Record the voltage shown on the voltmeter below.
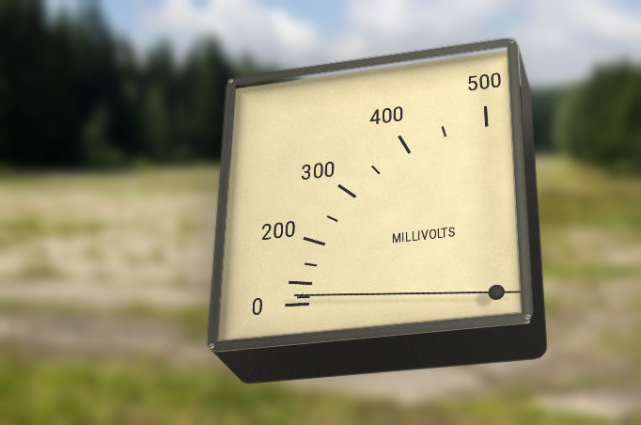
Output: 50 mV
